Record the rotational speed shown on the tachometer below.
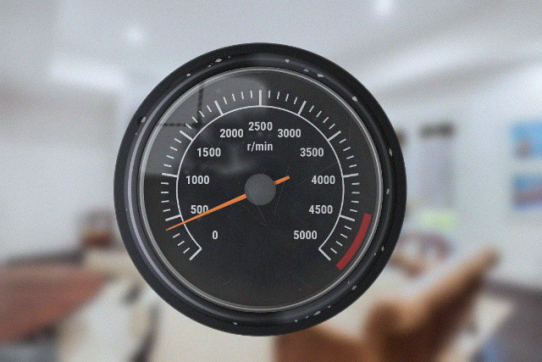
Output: 400 rpm
